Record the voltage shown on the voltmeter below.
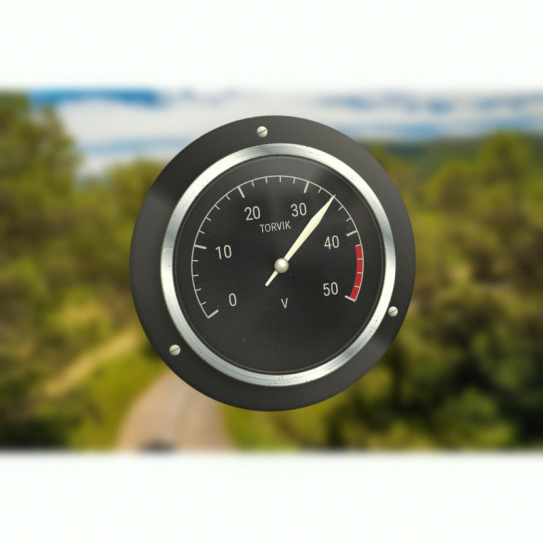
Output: 34 V
